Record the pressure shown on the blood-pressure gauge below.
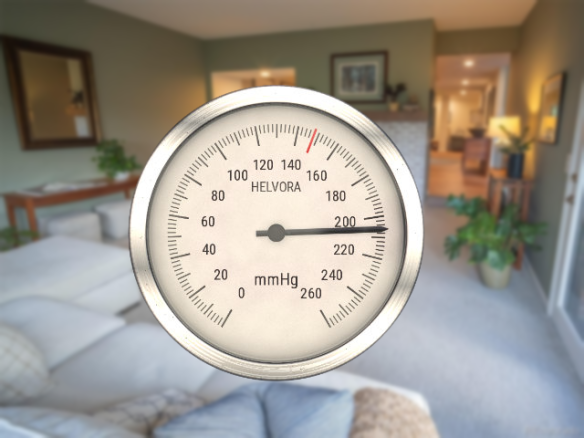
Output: 206 mmHg
